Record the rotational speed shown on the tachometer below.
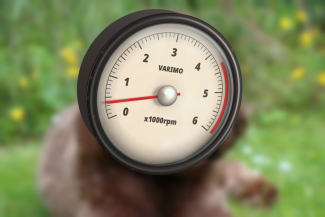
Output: 400 rpm
